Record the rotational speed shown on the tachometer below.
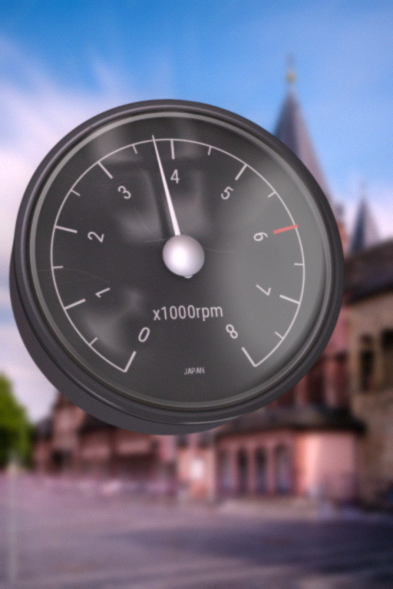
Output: 3750 rpm
